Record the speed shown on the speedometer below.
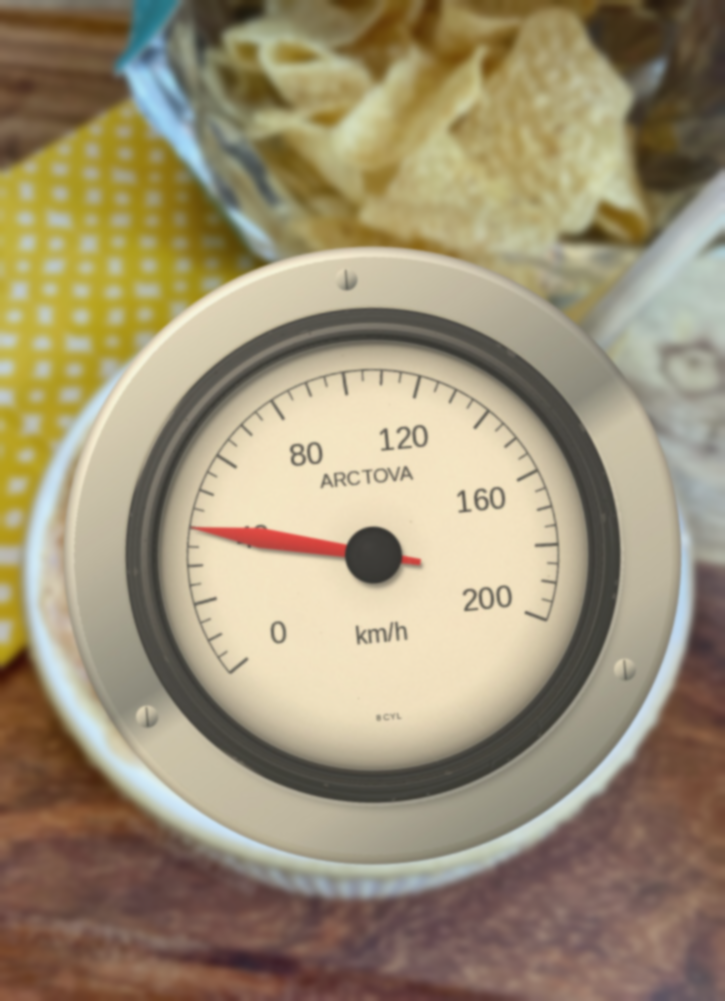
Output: 40 km/h
